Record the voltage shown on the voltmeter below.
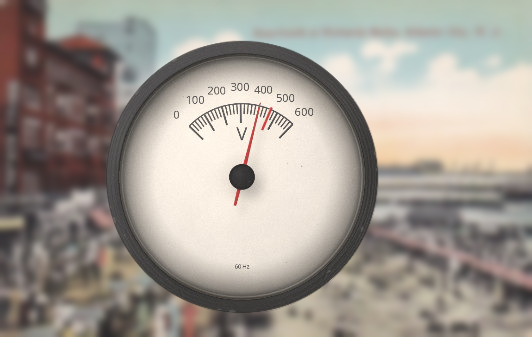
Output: 400 V
